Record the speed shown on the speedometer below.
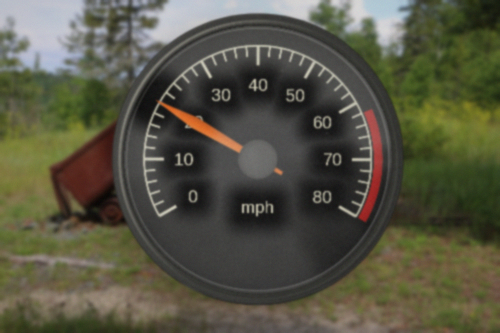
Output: 20 mph
